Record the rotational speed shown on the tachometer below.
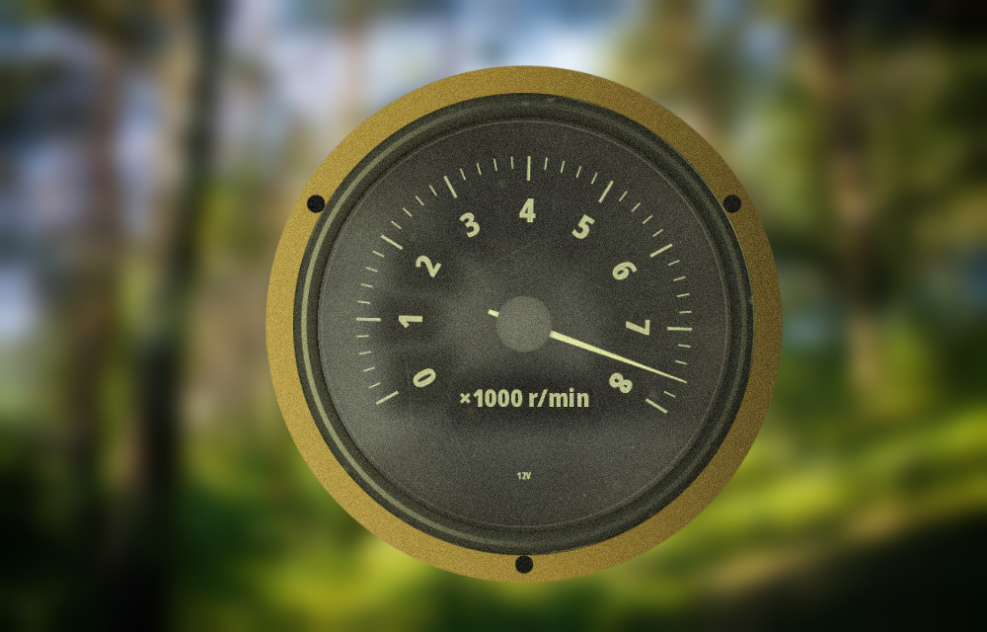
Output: 7600 rpm
